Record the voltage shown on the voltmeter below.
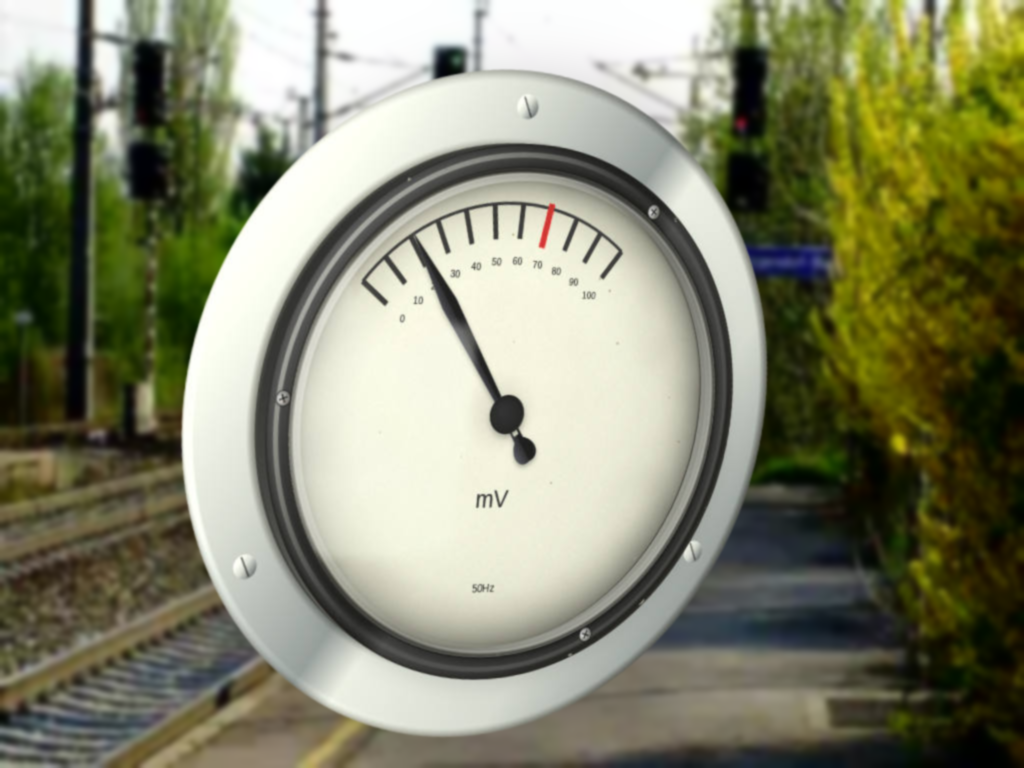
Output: 20 mV
